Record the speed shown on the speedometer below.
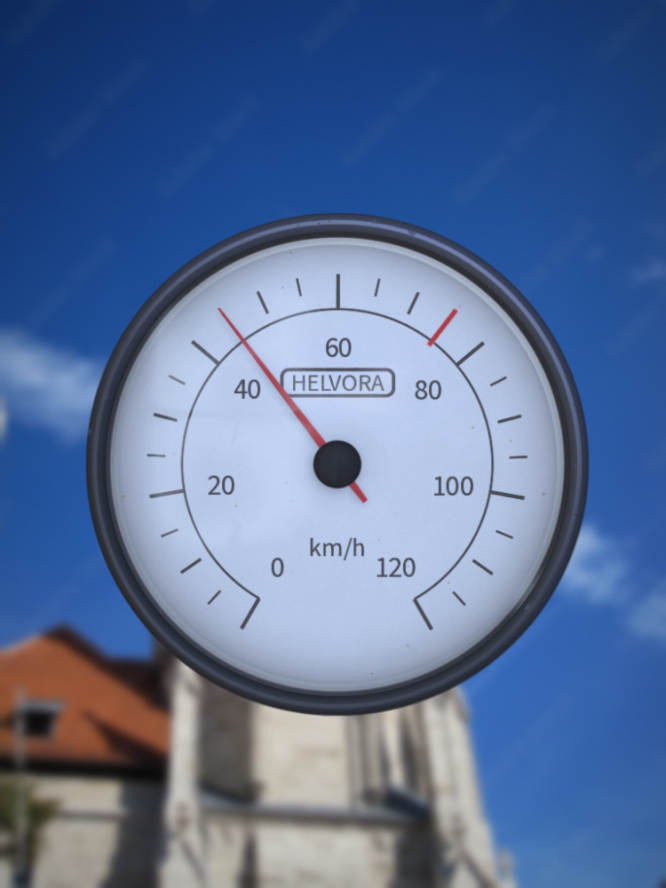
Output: 45 km/h
